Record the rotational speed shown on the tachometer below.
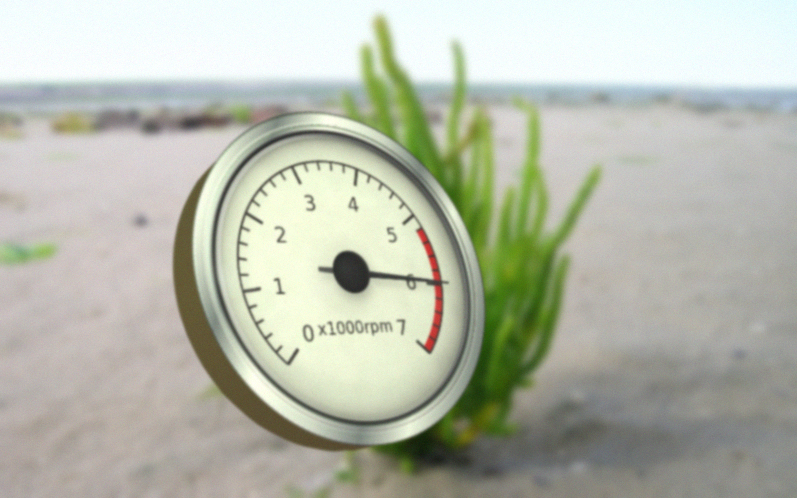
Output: 6000 rpm
